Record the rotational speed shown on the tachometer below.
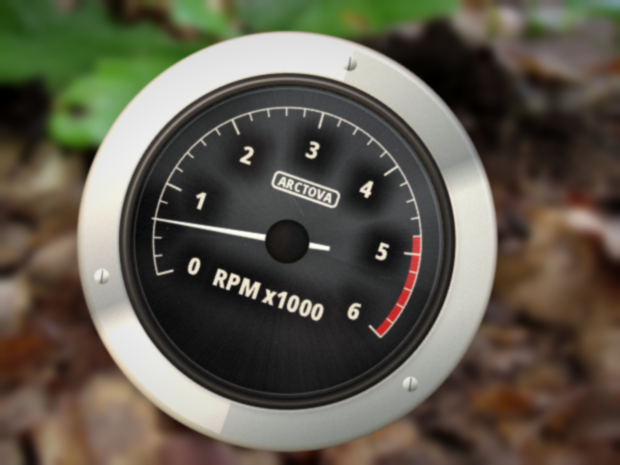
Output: 600 rpm
